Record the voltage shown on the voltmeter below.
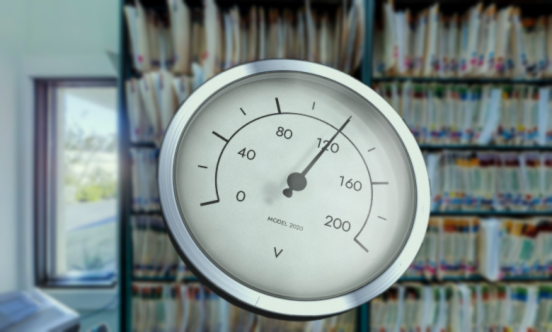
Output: 120 V
